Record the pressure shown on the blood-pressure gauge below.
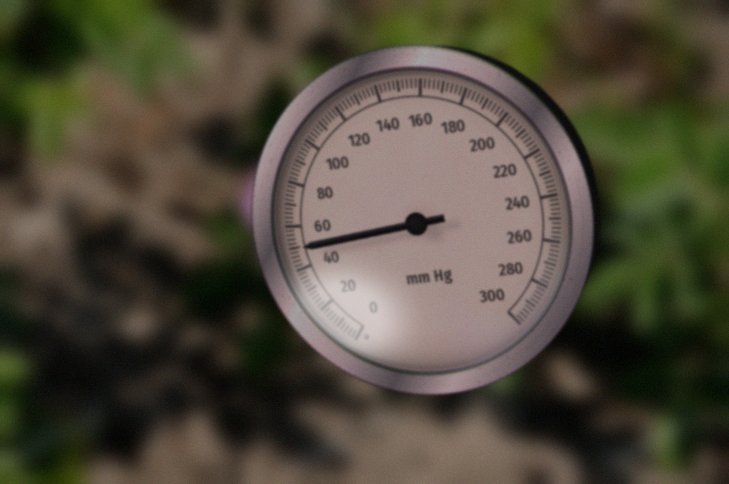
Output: 50 mmHg
